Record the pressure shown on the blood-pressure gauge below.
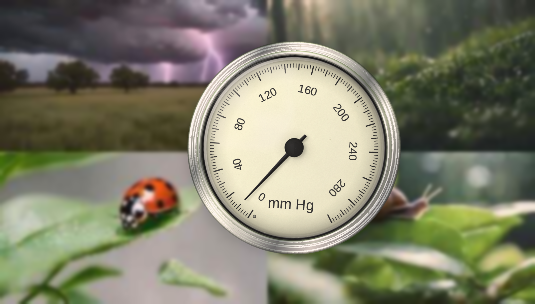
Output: 10 mmHg
